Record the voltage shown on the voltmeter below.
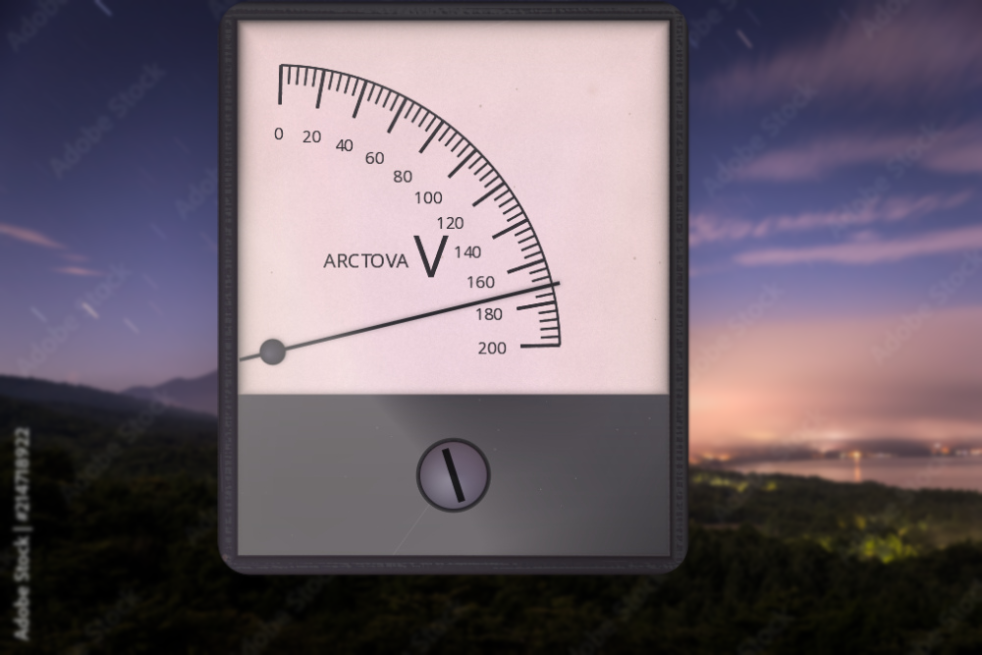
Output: 172 V
